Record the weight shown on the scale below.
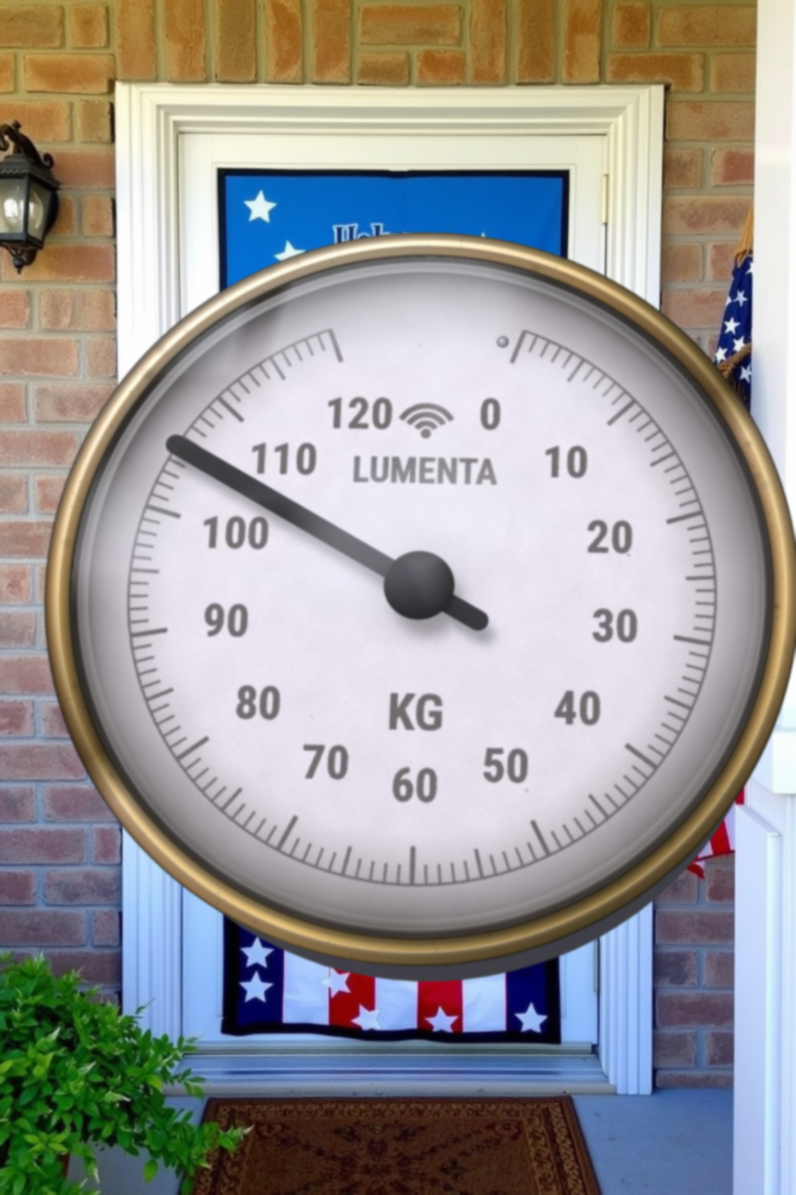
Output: 105 kg
